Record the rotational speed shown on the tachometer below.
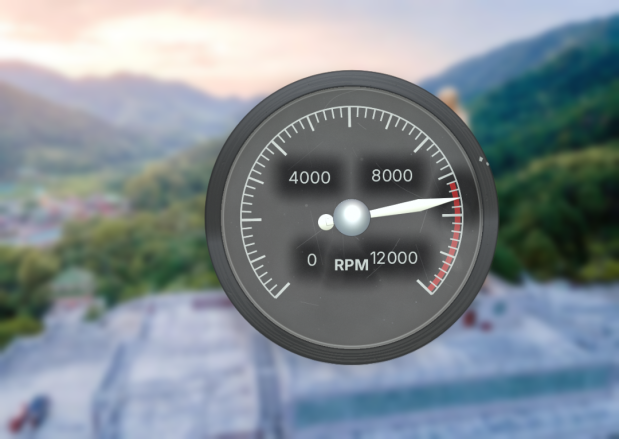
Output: 9600 rpm
